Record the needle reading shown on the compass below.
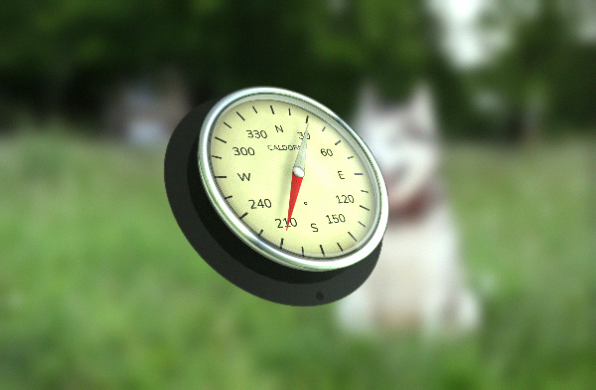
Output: 210 °
